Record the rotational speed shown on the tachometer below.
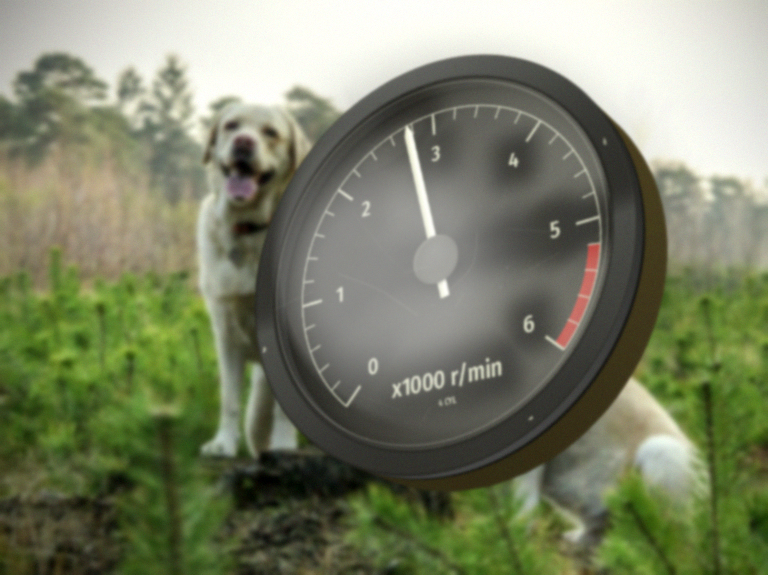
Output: 2800 rpm
